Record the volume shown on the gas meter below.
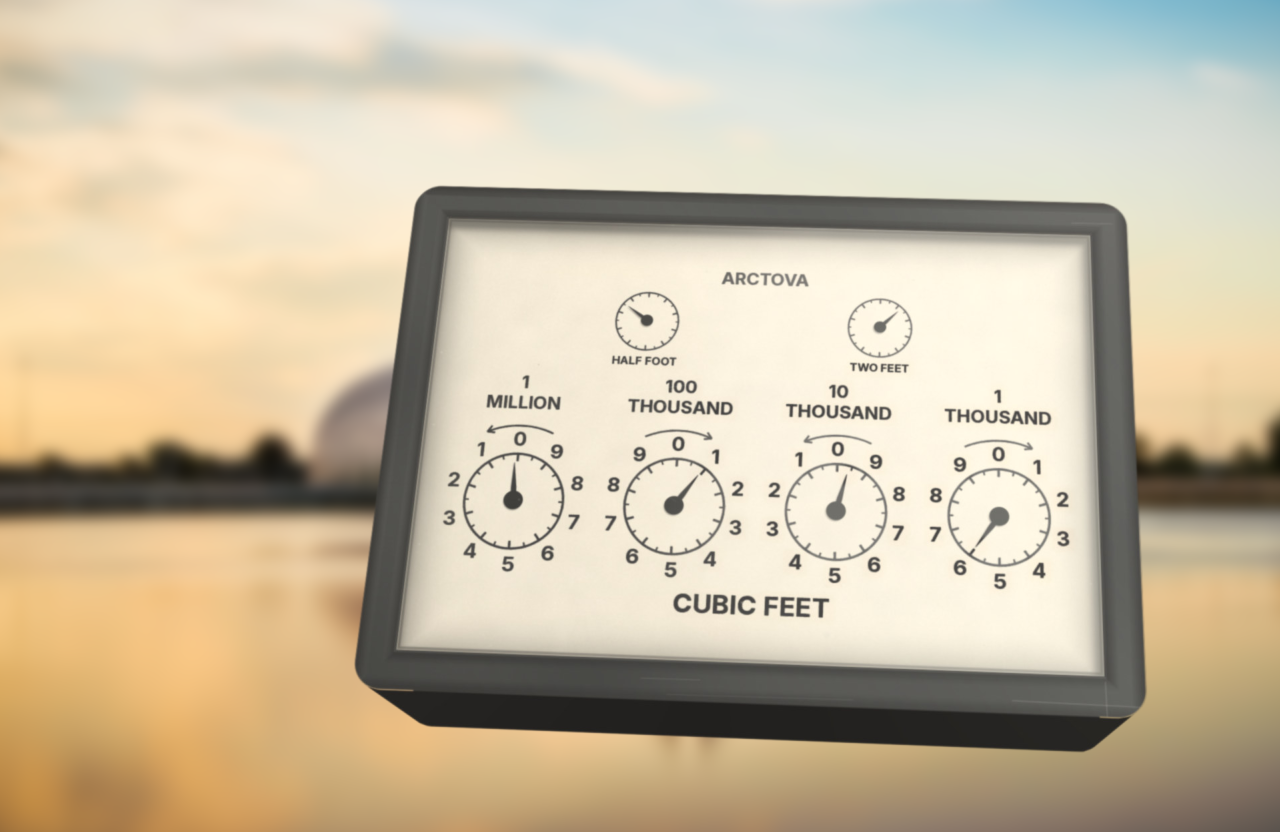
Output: 9600 ft³
